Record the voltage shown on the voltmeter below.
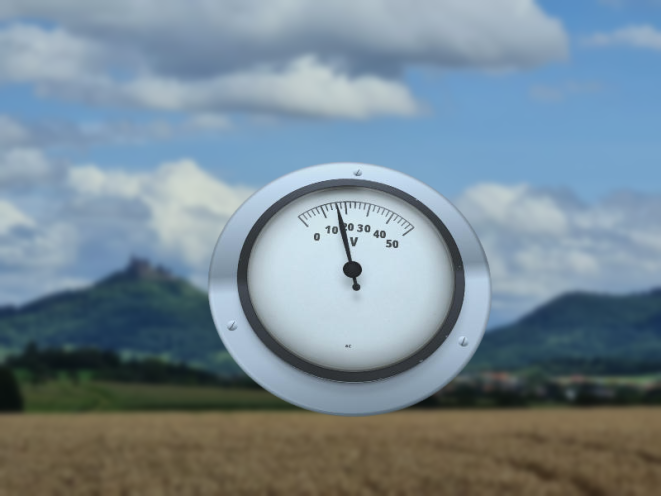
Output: 16 V
